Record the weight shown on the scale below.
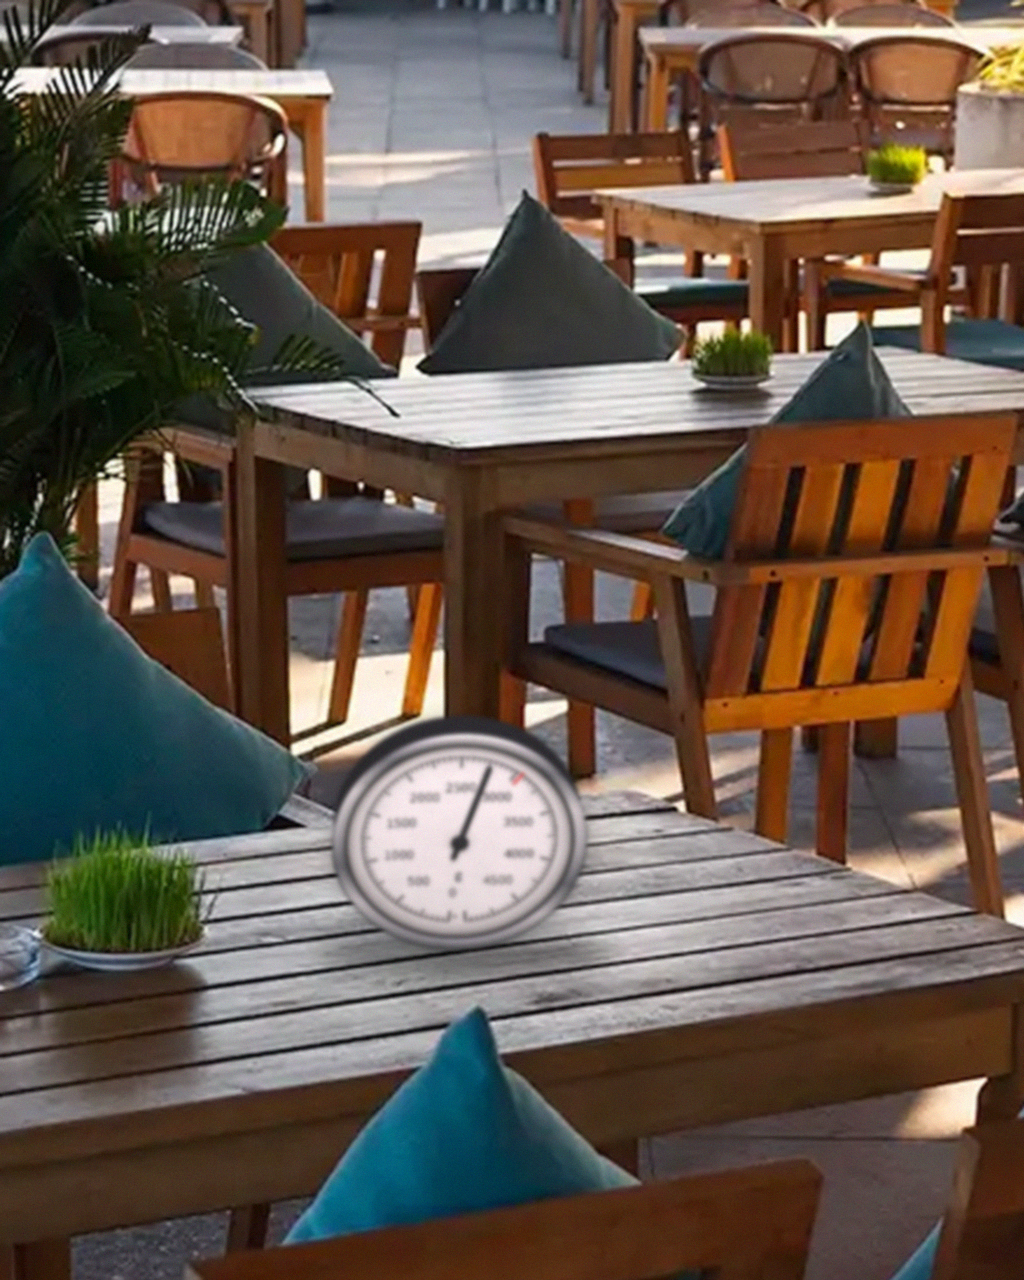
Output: 2750 g
